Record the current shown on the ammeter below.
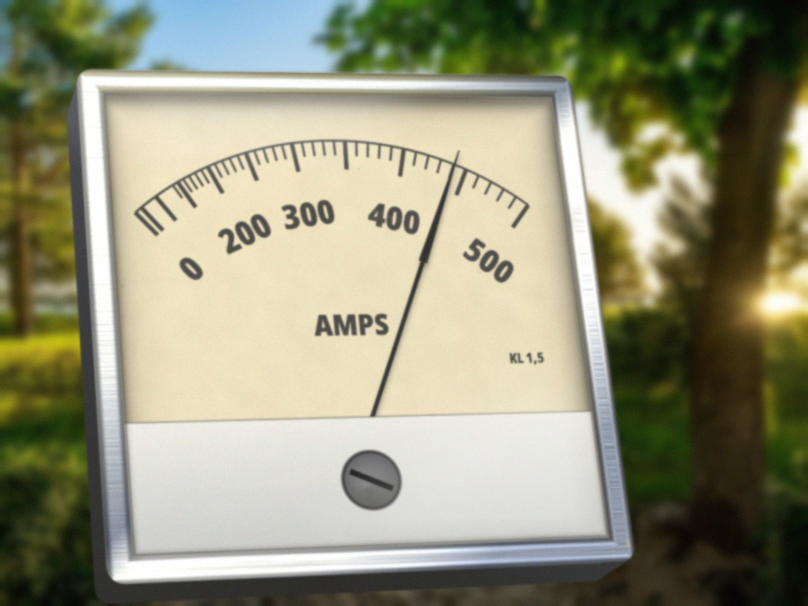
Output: 440 A
